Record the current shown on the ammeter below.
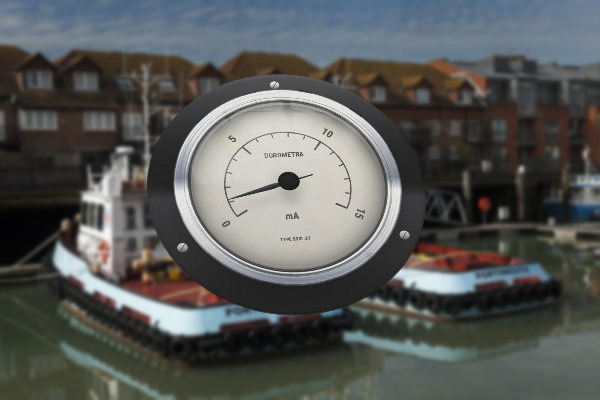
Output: 1 mA
